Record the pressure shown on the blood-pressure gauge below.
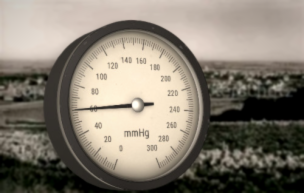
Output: 60 mmHg
